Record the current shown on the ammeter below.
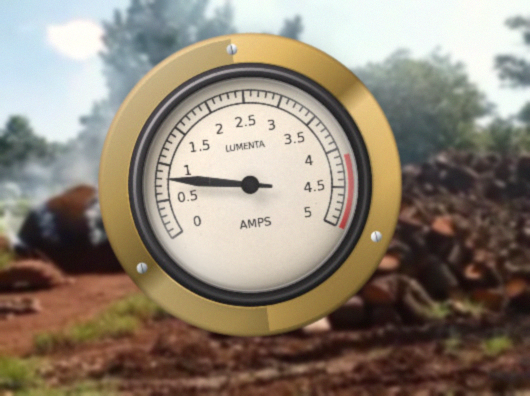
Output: 0.8 A
